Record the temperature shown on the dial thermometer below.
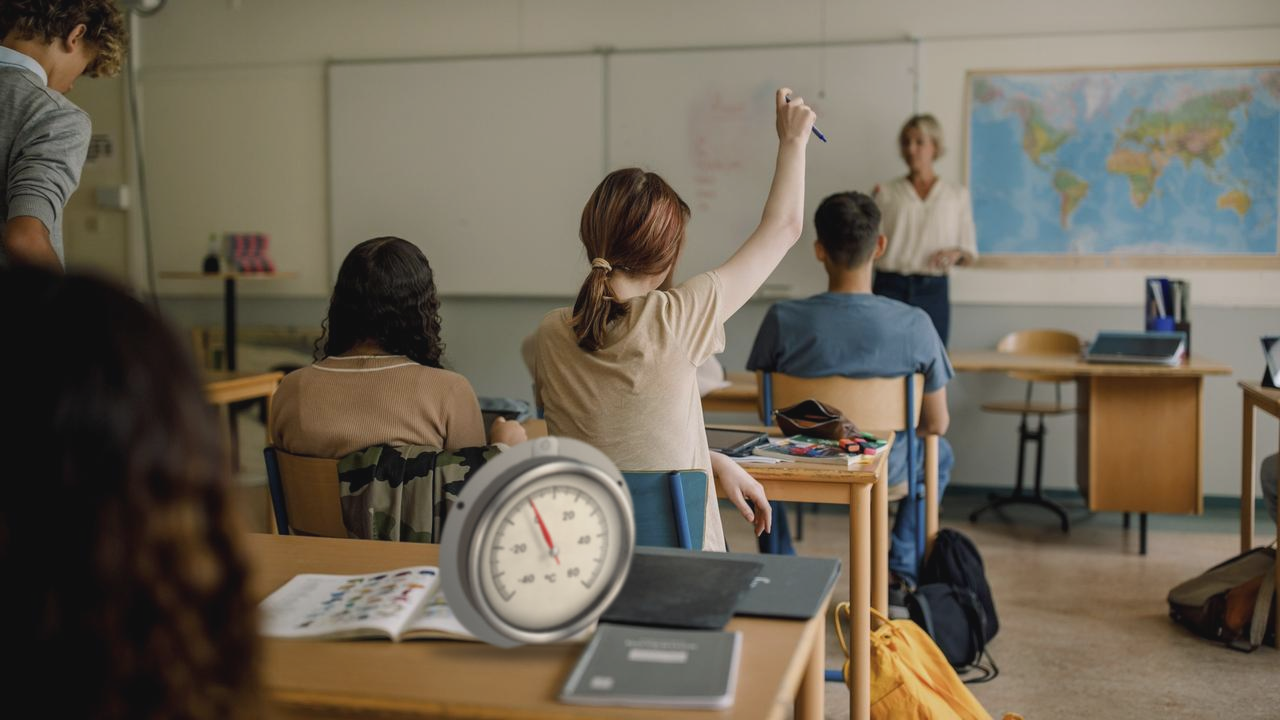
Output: 0 °C
